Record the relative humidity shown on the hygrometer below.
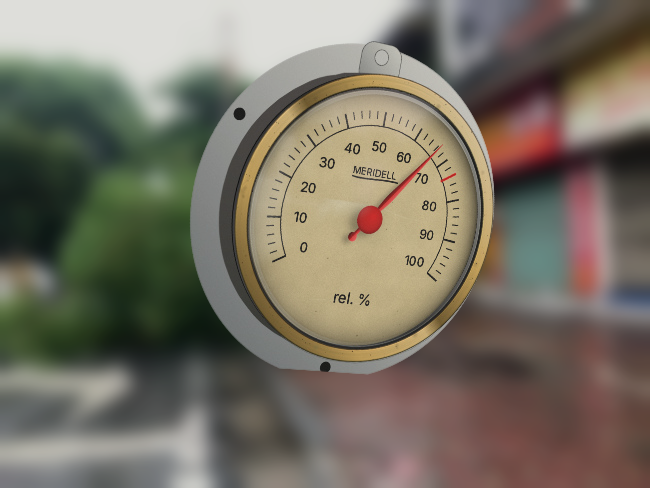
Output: 66 %
